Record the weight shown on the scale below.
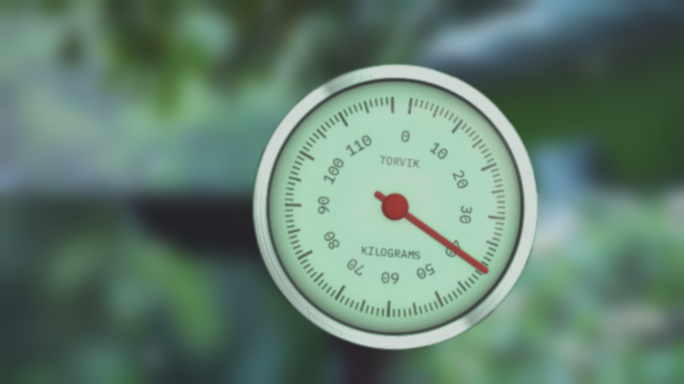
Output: 40 kg
